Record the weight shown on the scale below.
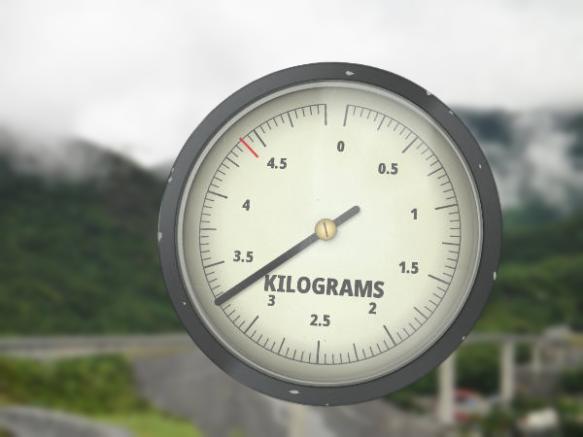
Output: 3.25 kg
